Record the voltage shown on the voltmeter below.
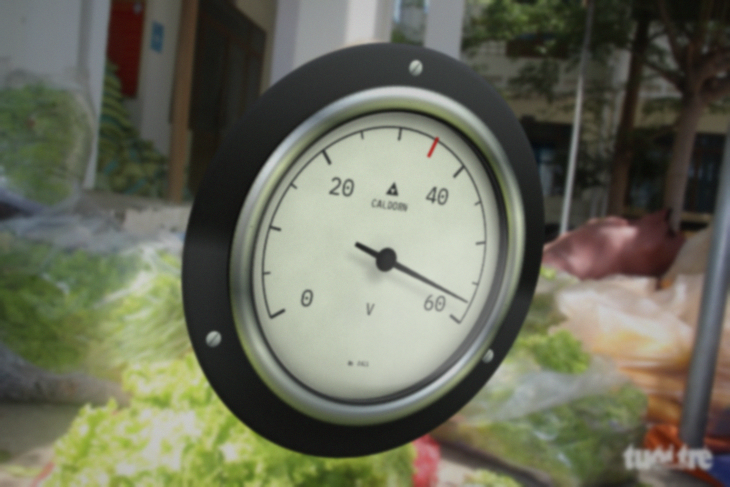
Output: 57.5 V
